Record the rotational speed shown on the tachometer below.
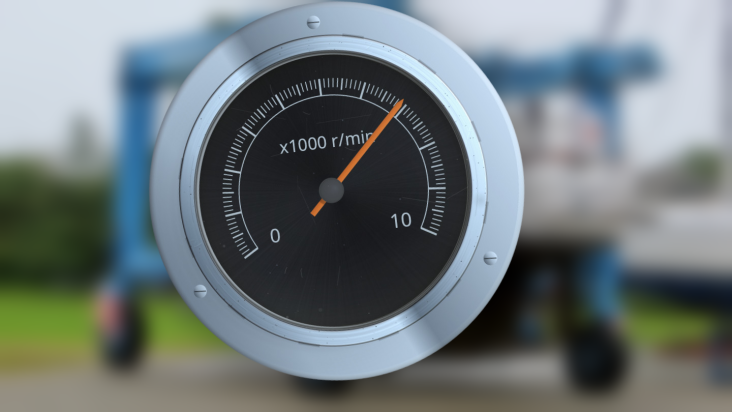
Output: 6900 rpm
